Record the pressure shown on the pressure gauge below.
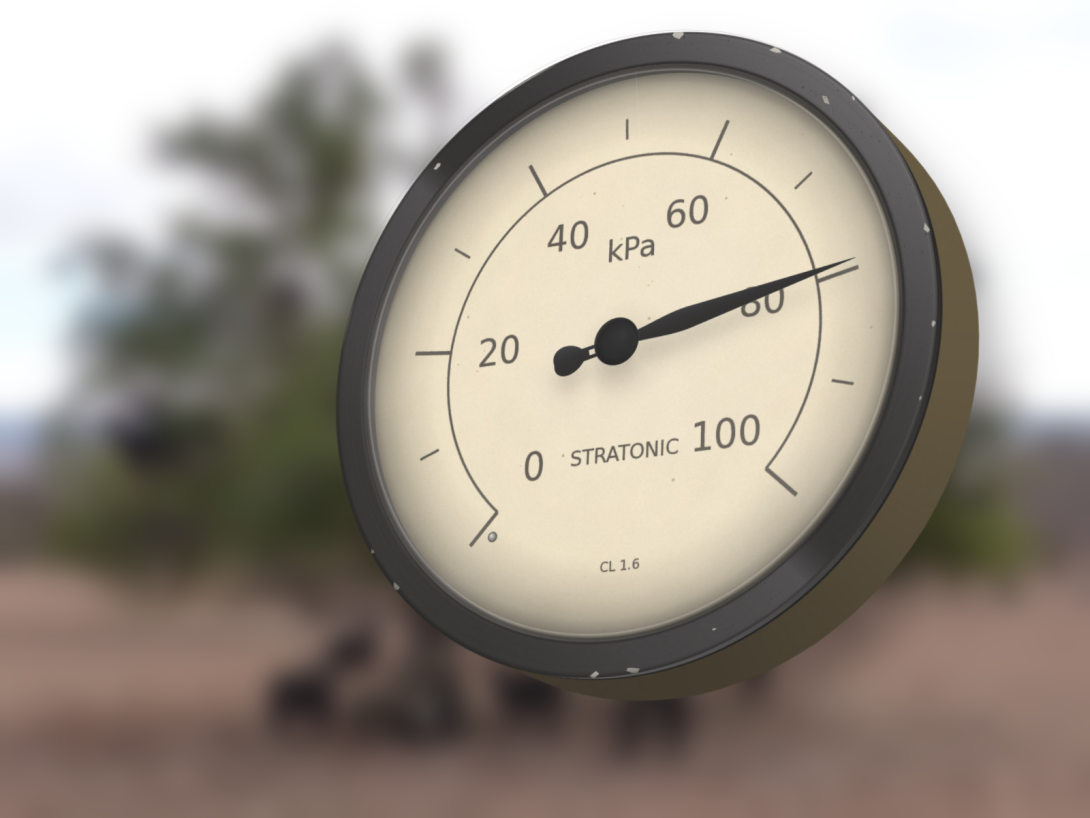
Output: 80 kPa
